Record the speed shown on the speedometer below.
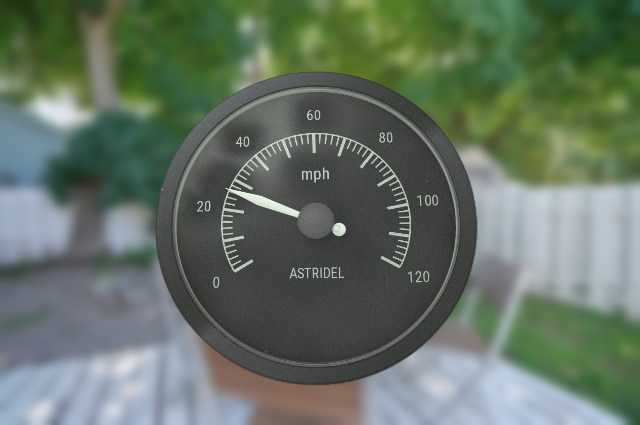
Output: 26 mph
